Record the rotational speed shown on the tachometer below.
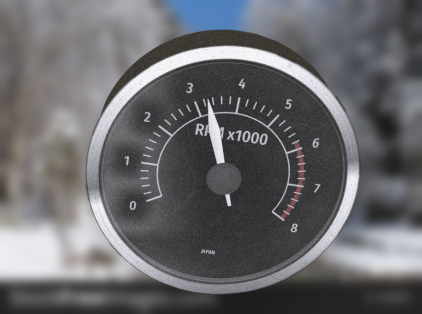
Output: 3300 rpm
